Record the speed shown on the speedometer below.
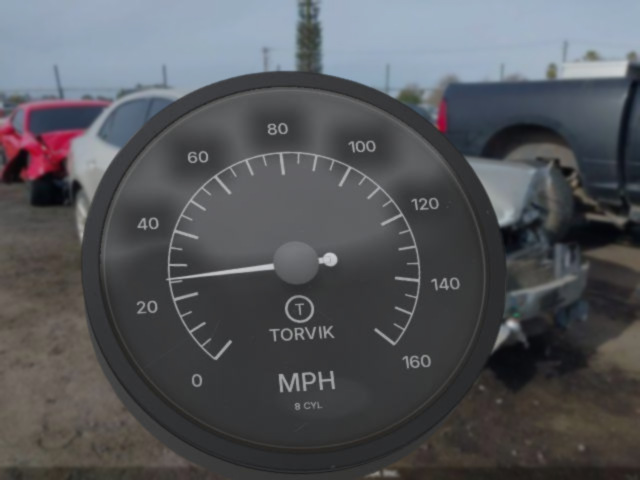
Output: 25 mph
